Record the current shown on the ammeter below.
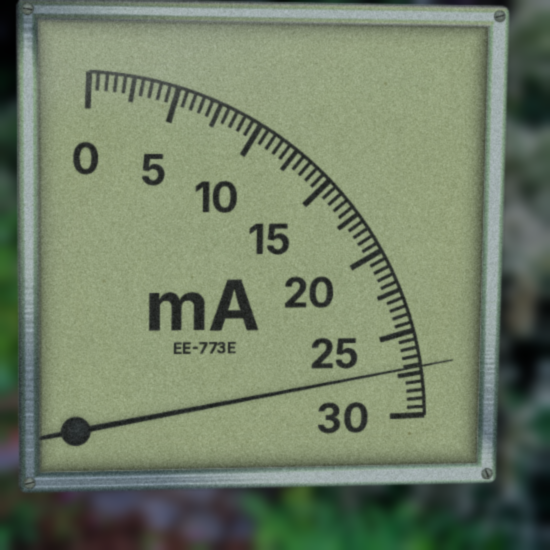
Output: 27 mA
